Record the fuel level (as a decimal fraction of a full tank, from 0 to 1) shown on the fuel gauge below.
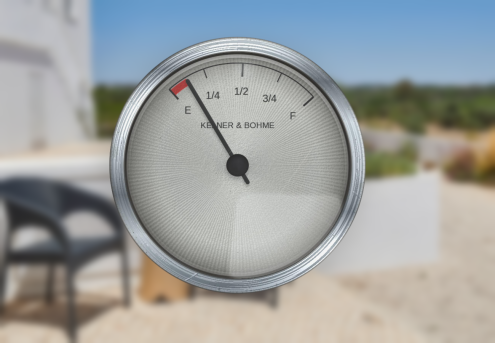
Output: 0.125
